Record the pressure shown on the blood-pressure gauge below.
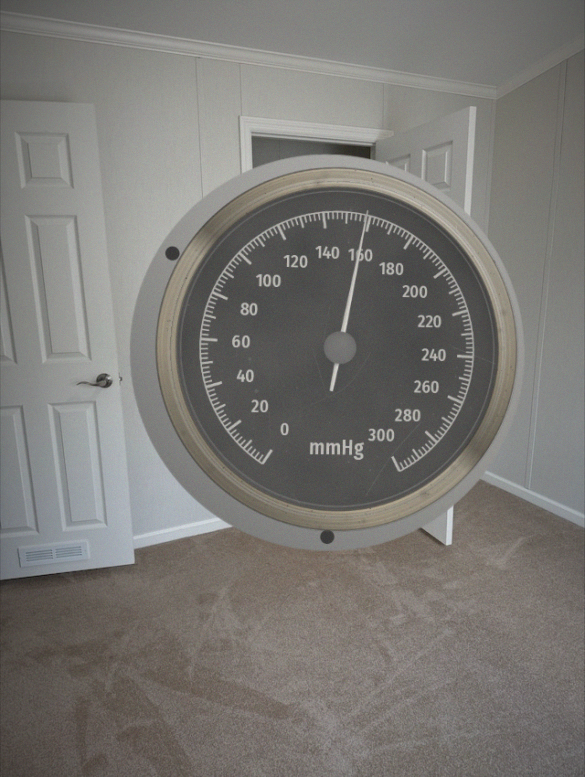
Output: 158 mmHg
